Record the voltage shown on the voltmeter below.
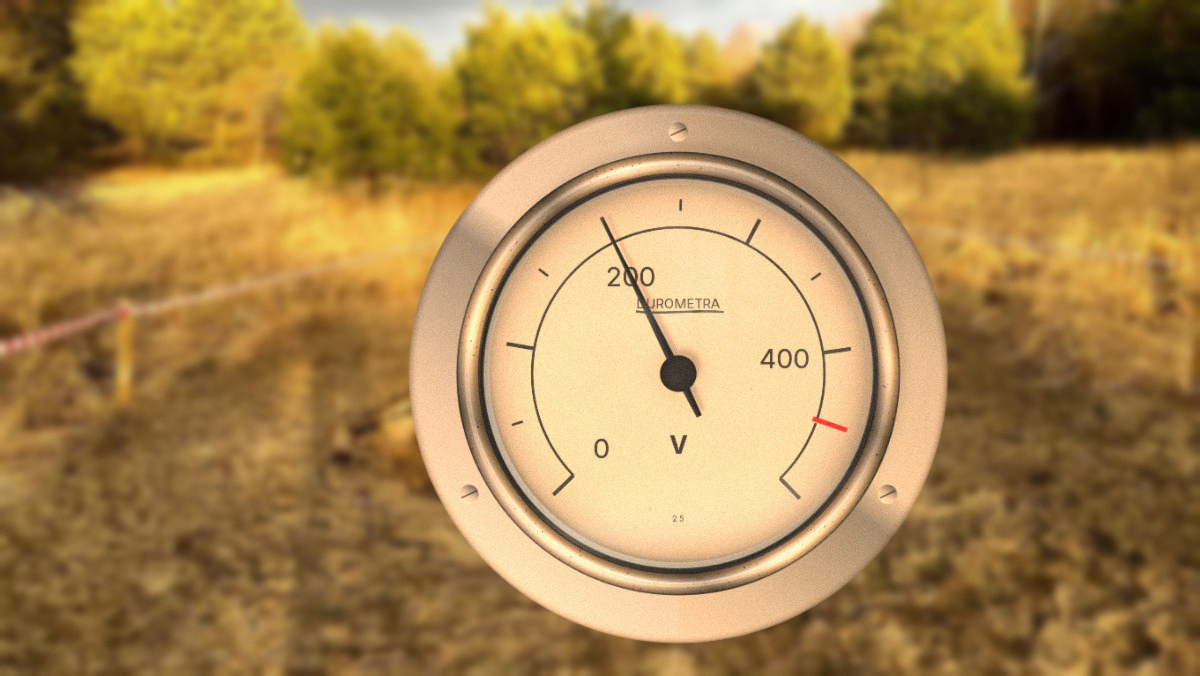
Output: 200 V
